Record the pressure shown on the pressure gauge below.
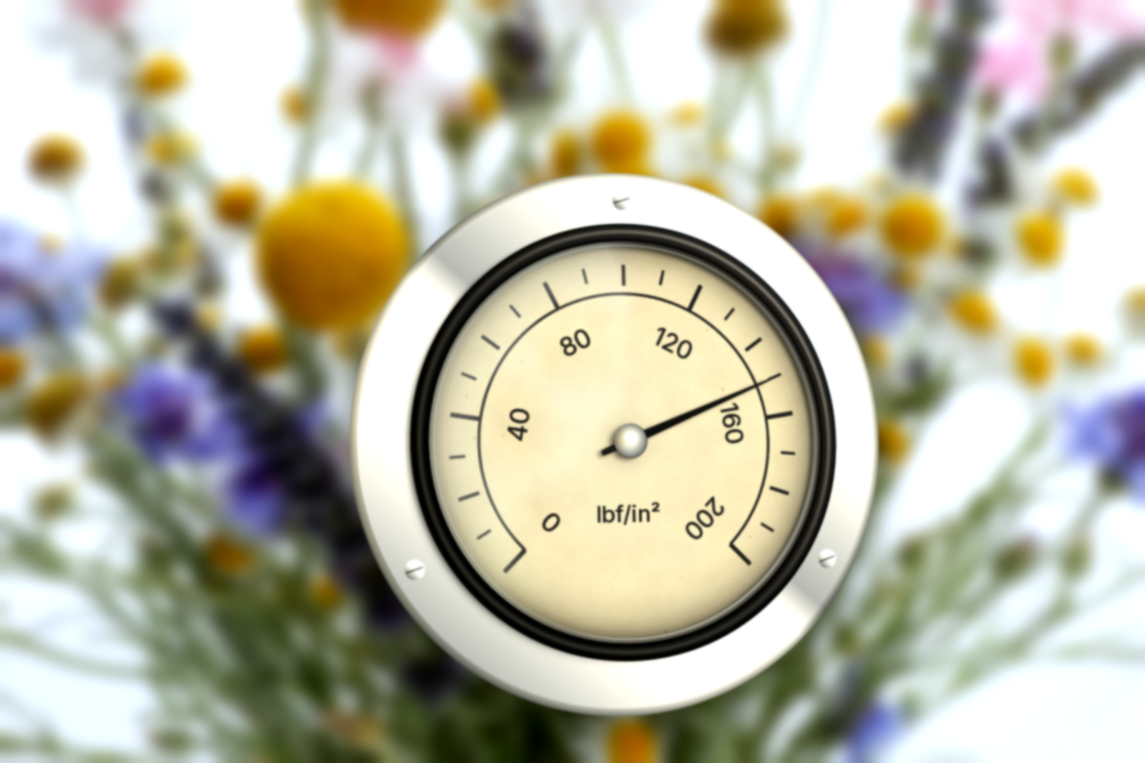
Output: 150 psi
